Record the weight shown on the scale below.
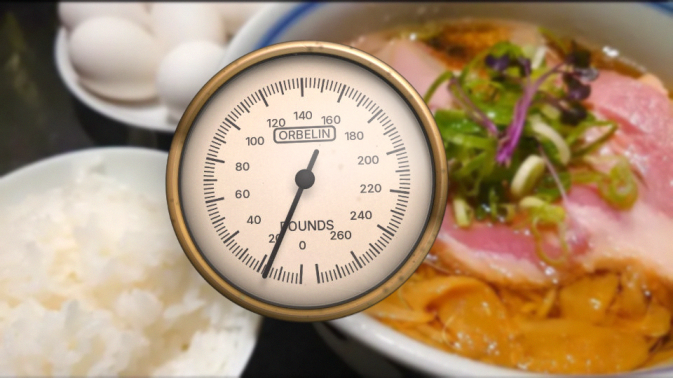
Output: 16 lb
